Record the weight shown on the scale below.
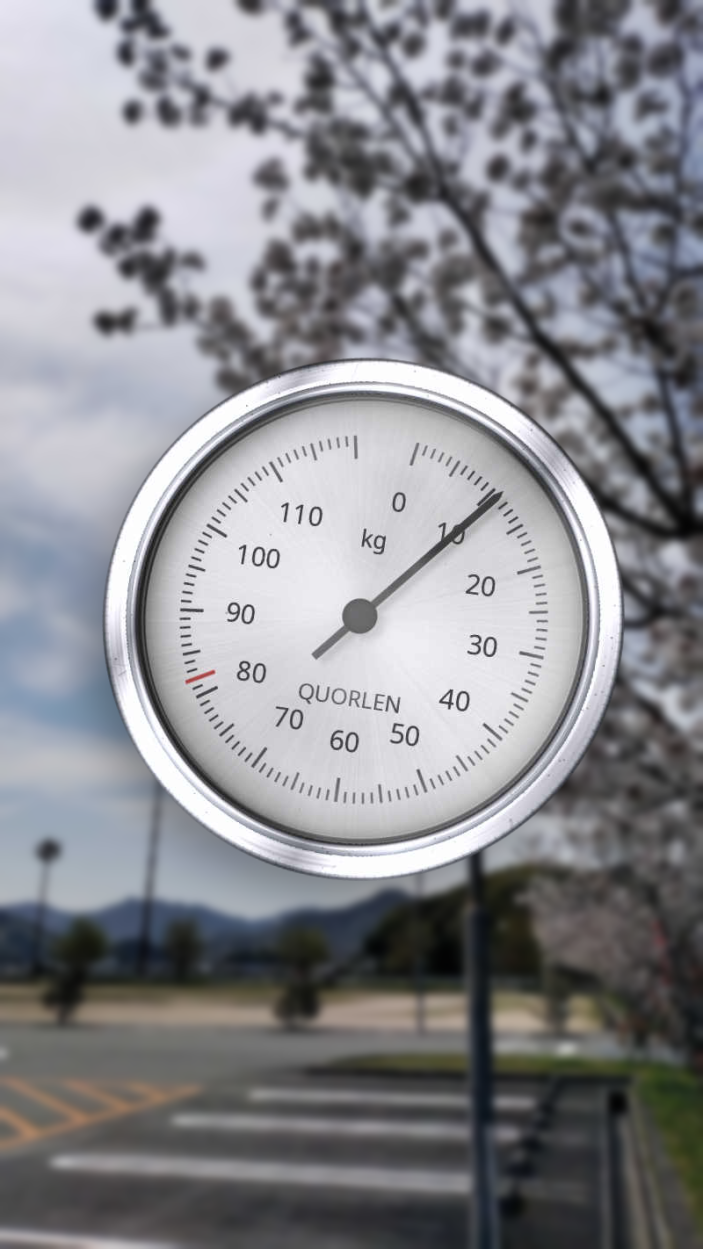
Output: 11 kg
